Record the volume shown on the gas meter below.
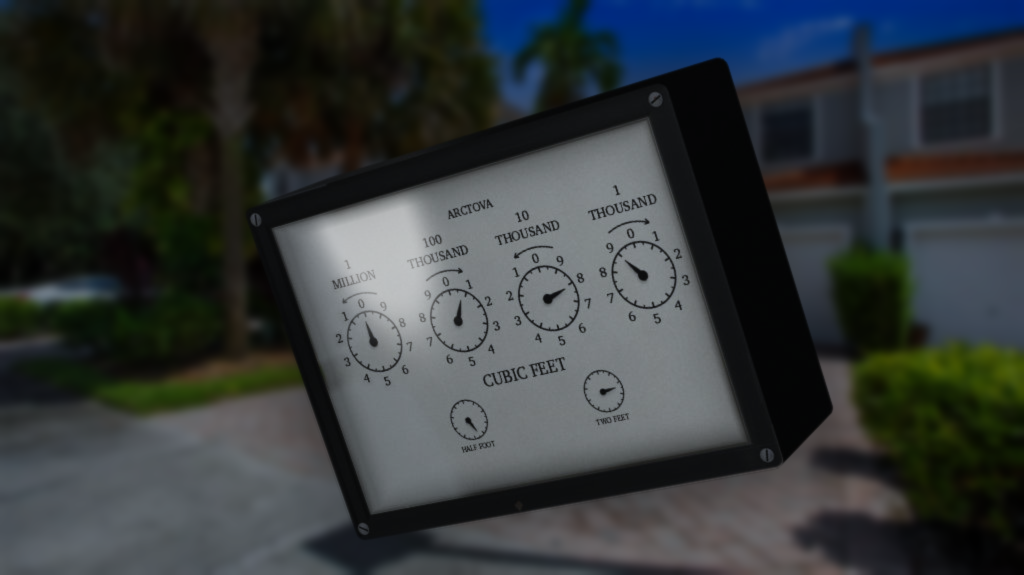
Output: 7900 ft³
